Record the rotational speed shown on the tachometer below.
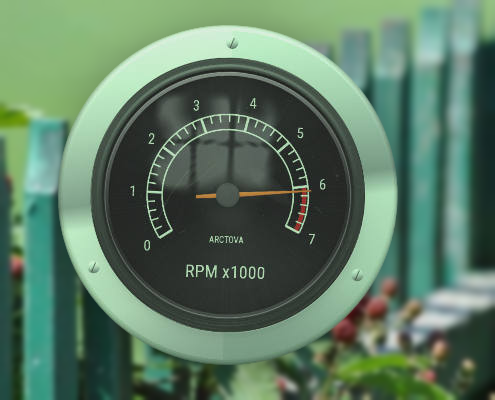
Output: 6100 rpm
